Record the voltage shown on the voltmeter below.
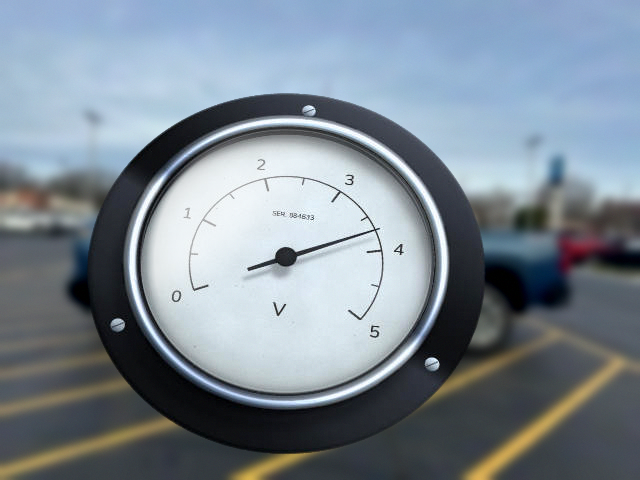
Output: 3.75 V
